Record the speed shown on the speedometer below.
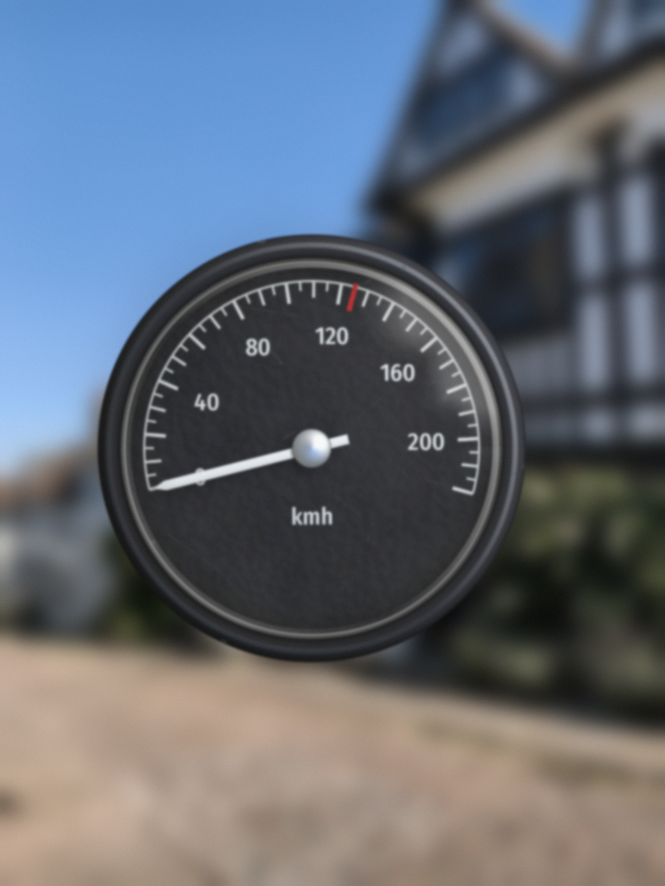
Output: 0 km/h
